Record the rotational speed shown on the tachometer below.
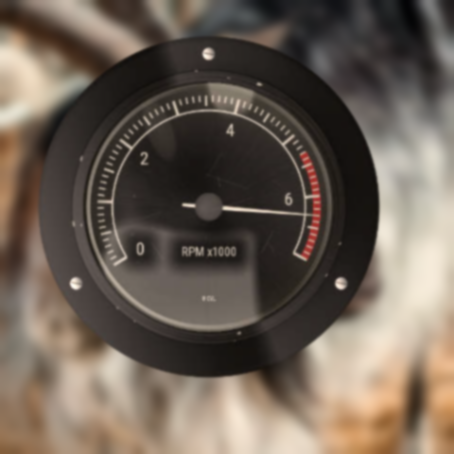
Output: 6300 rpm
